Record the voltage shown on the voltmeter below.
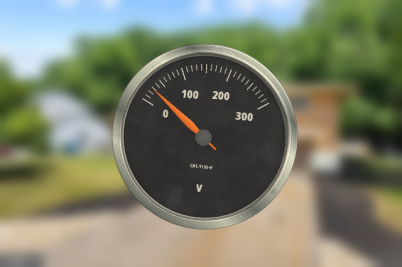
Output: 30 V
